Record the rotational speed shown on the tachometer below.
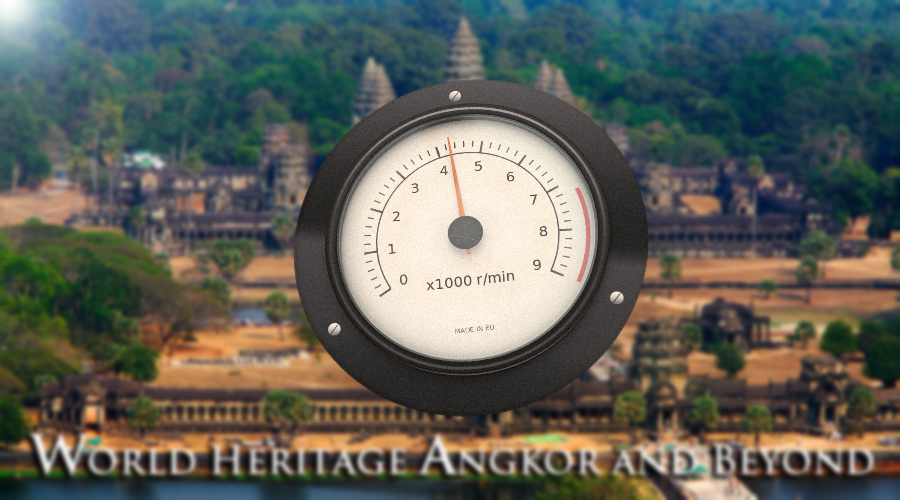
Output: 4300 rpm
